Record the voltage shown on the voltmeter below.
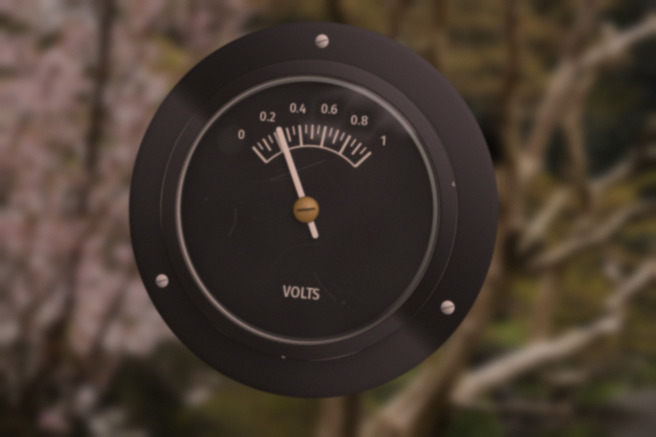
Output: 0.25 V
